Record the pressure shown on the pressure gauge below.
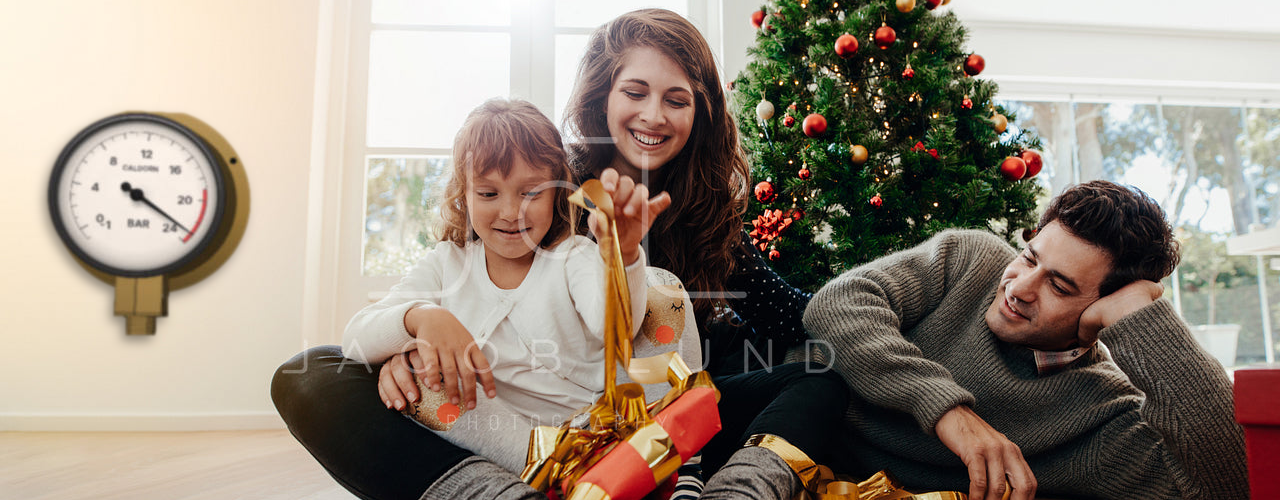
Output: 23 bar
